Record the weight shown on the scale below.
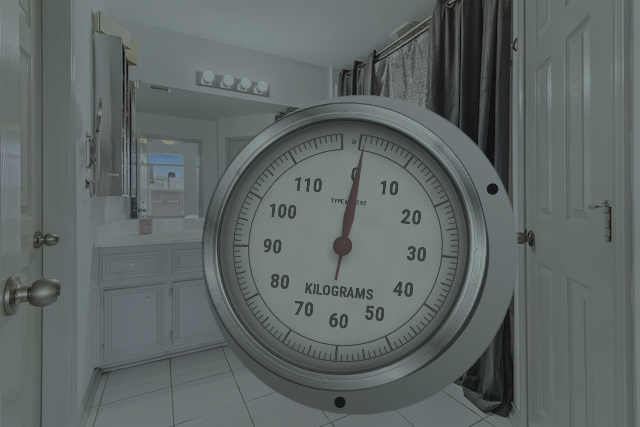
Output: 1 kg
